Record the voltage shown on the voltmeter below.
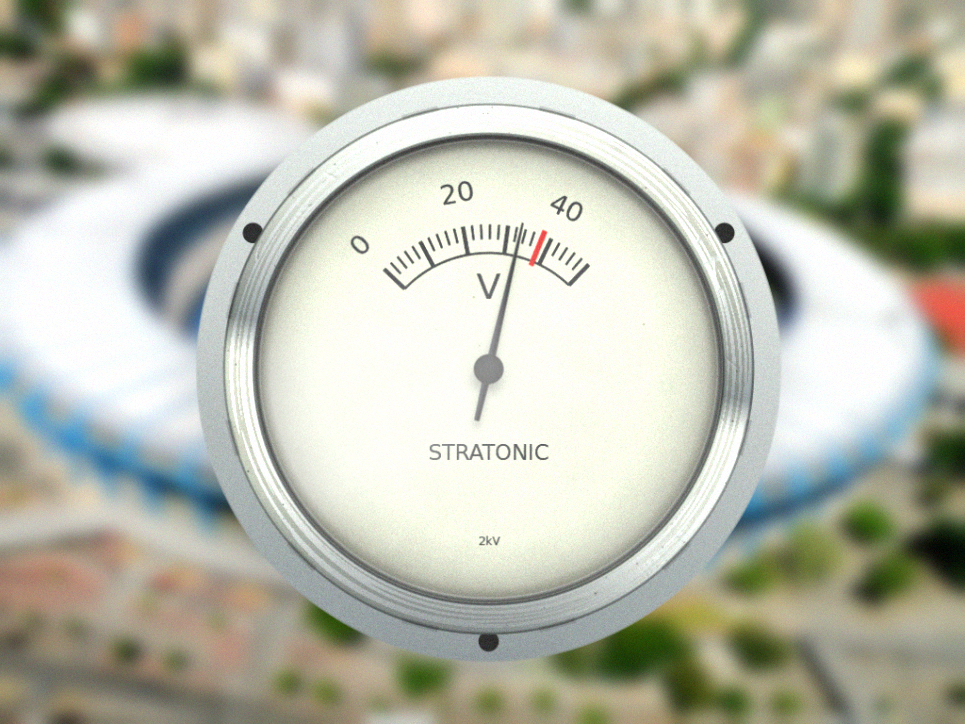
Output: 33 V
